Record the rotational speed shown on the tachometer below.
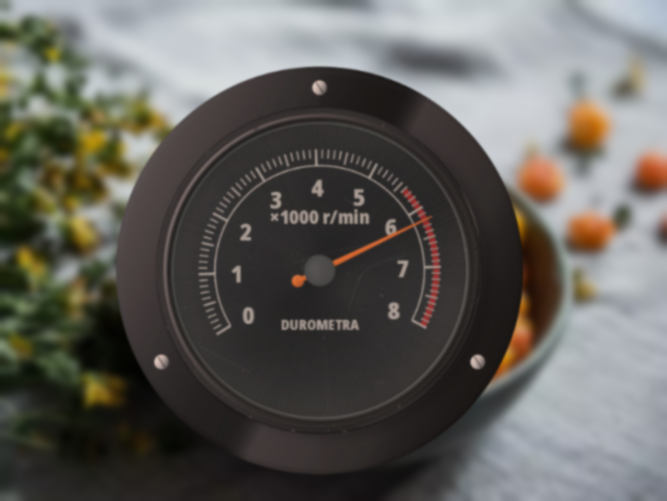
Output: 6200 rpm
